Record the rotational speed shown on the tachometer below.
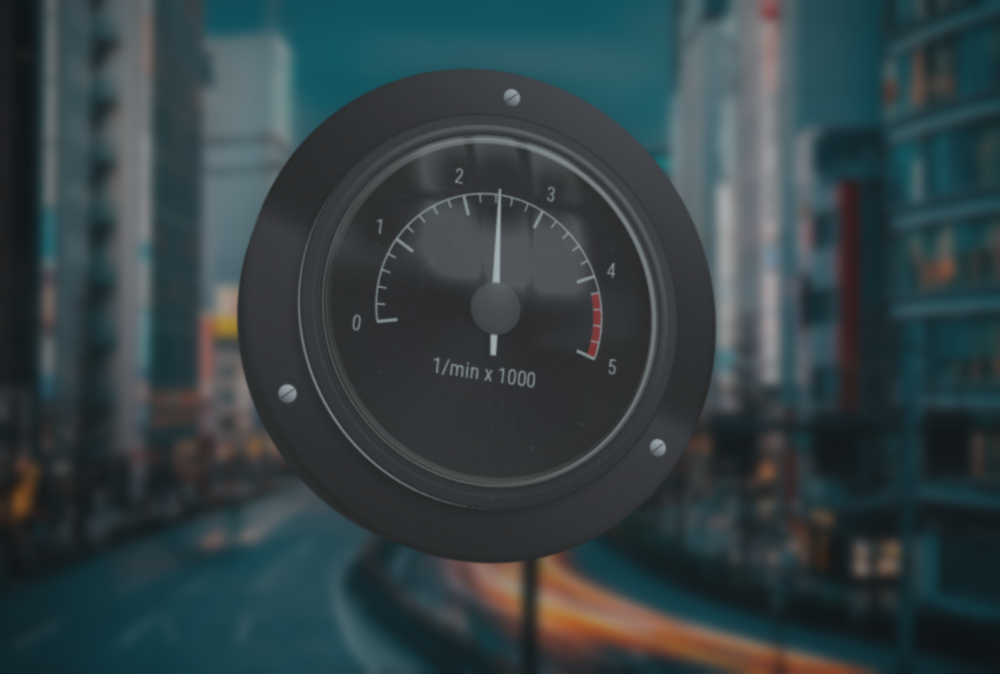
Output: 2400 rpm
